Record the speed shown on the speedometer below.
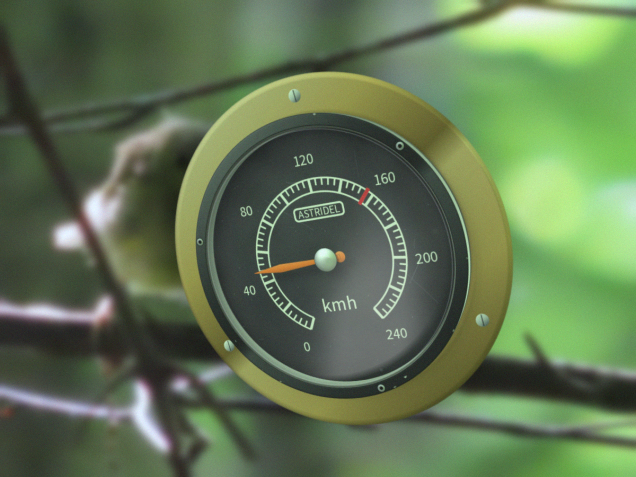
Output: 48 km/h
